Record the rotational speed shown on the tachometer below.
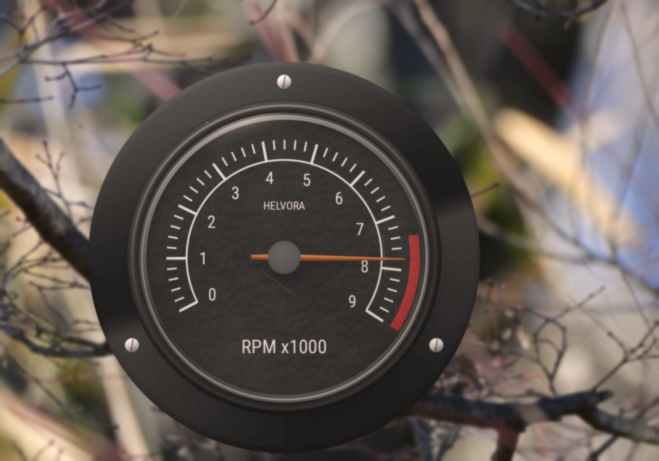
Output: 7800 rpm
